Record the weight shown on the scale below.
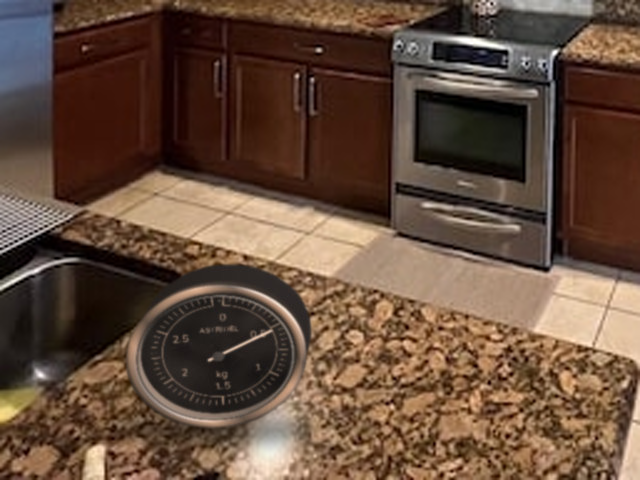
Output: 0.5 kg
